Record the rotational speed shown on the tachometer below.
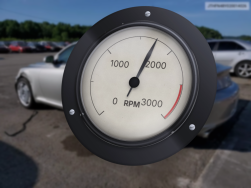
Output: 1750 rpm
